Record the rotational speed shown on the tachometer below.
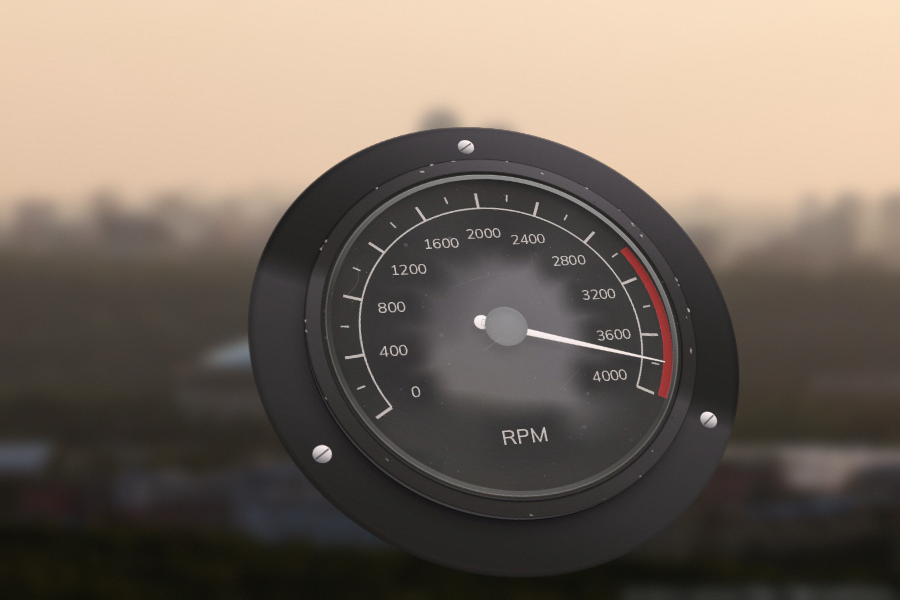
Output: 3800 rpm
